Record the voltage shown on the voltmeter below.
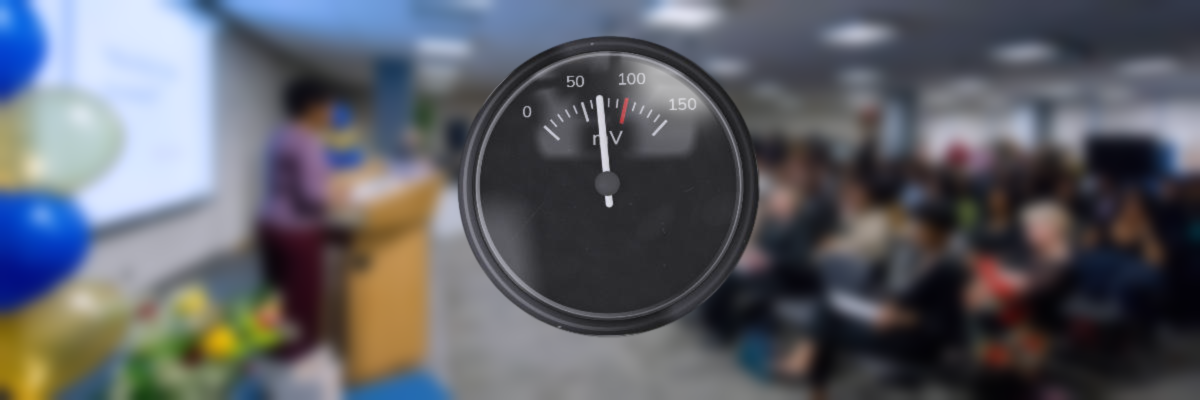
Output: 70 mV
